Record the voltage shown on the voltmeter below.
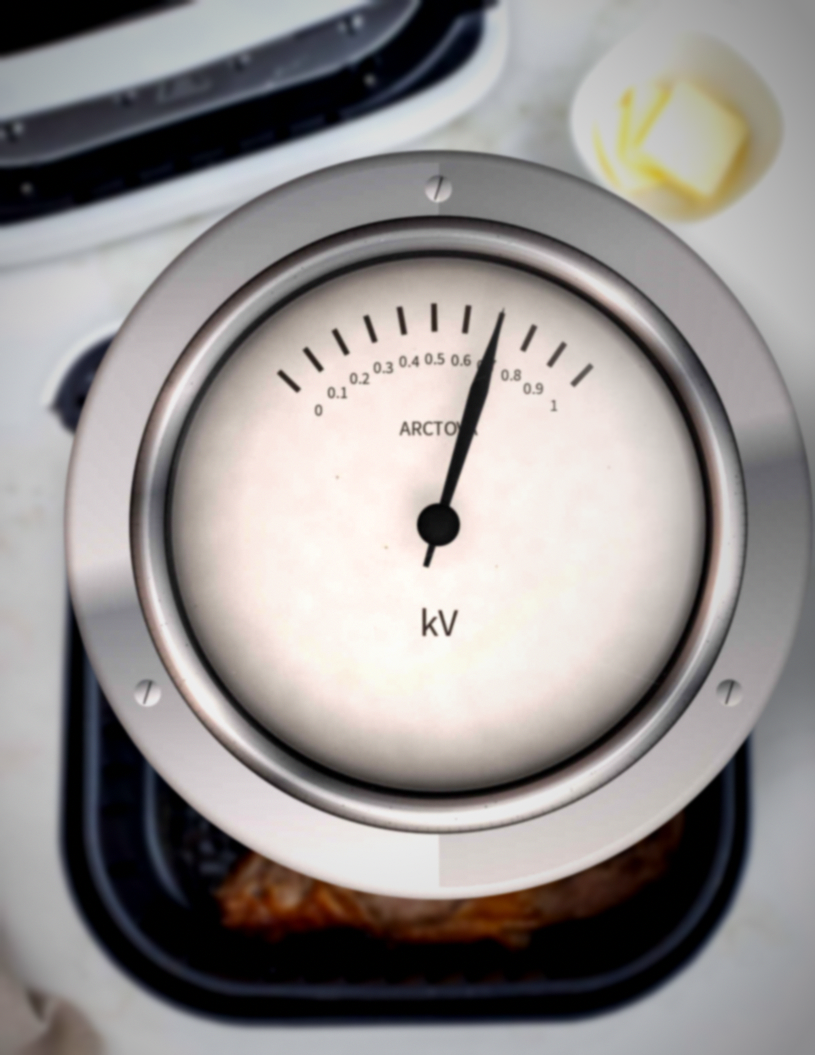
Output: 0.7 kV
